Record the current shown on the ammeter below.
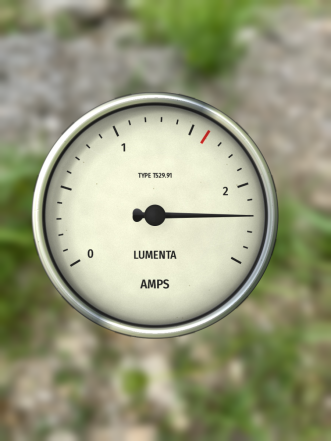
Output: 2.2 A
